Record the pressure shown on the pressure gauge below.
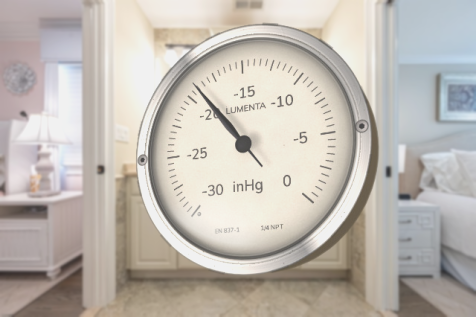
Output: -19 inHg
